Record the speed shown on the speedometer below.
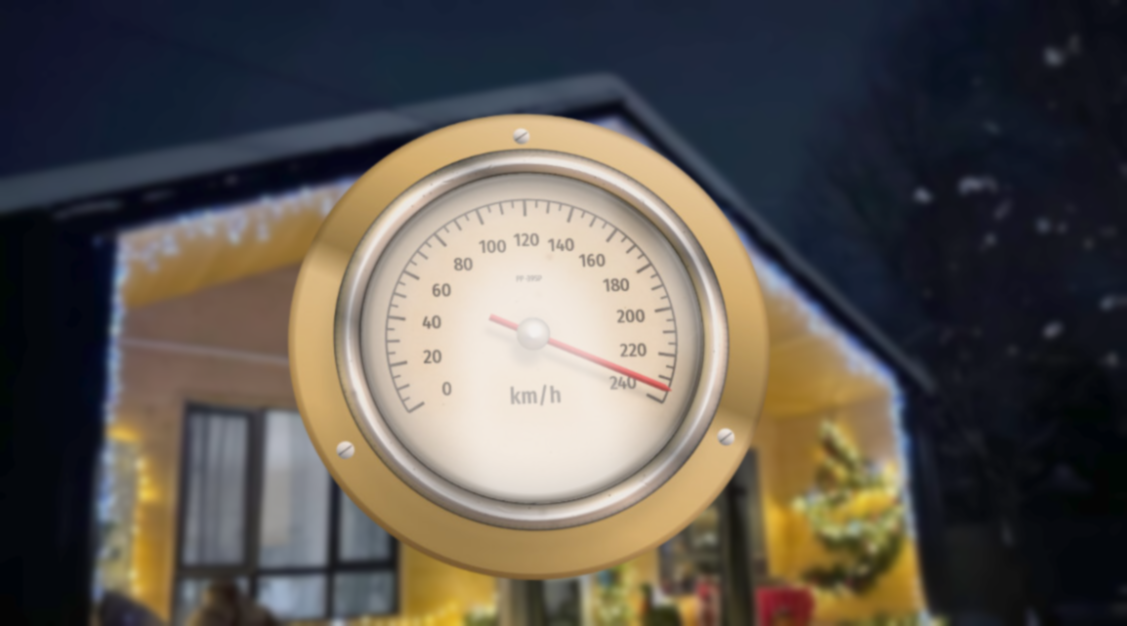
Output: 235 km/h
